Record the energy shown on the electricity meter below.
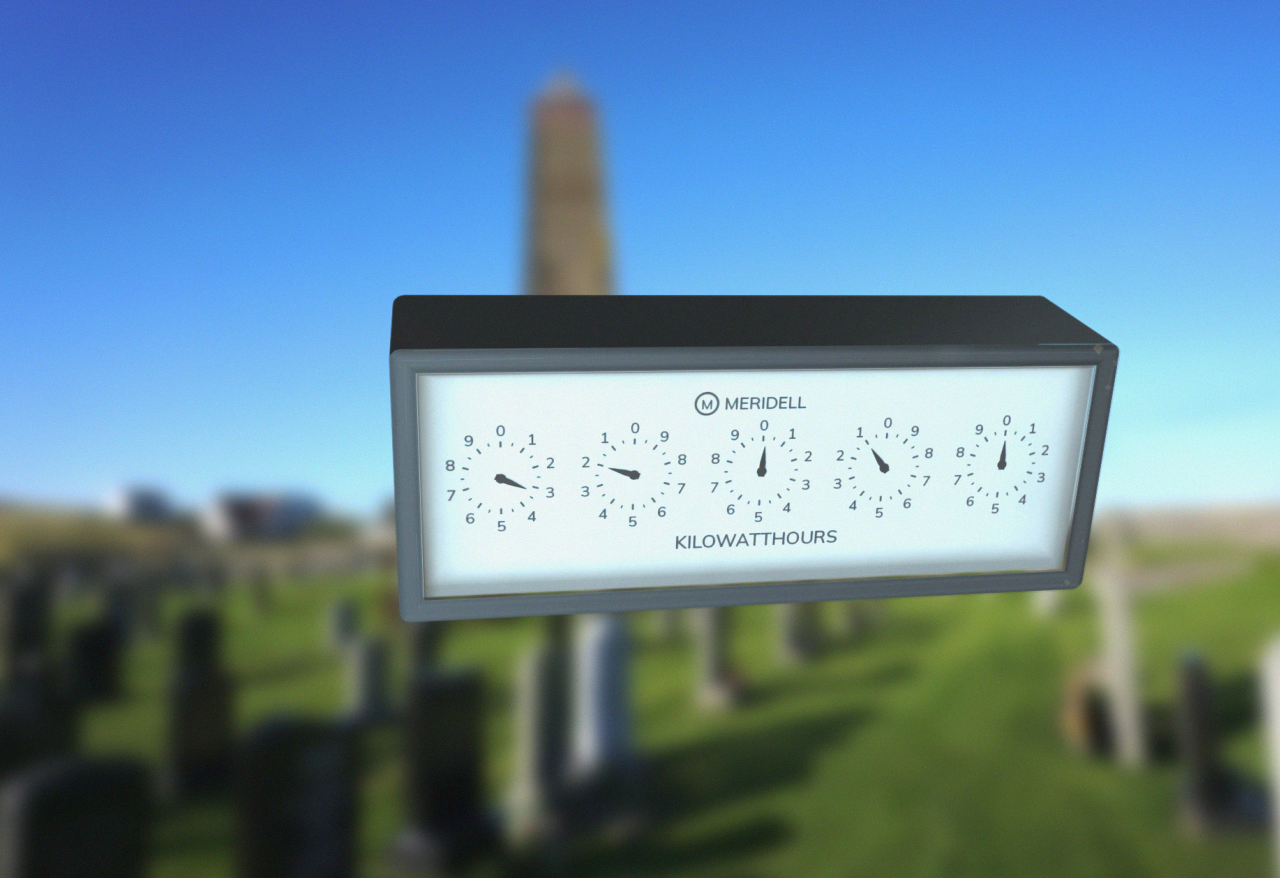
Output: 32010 kWh
